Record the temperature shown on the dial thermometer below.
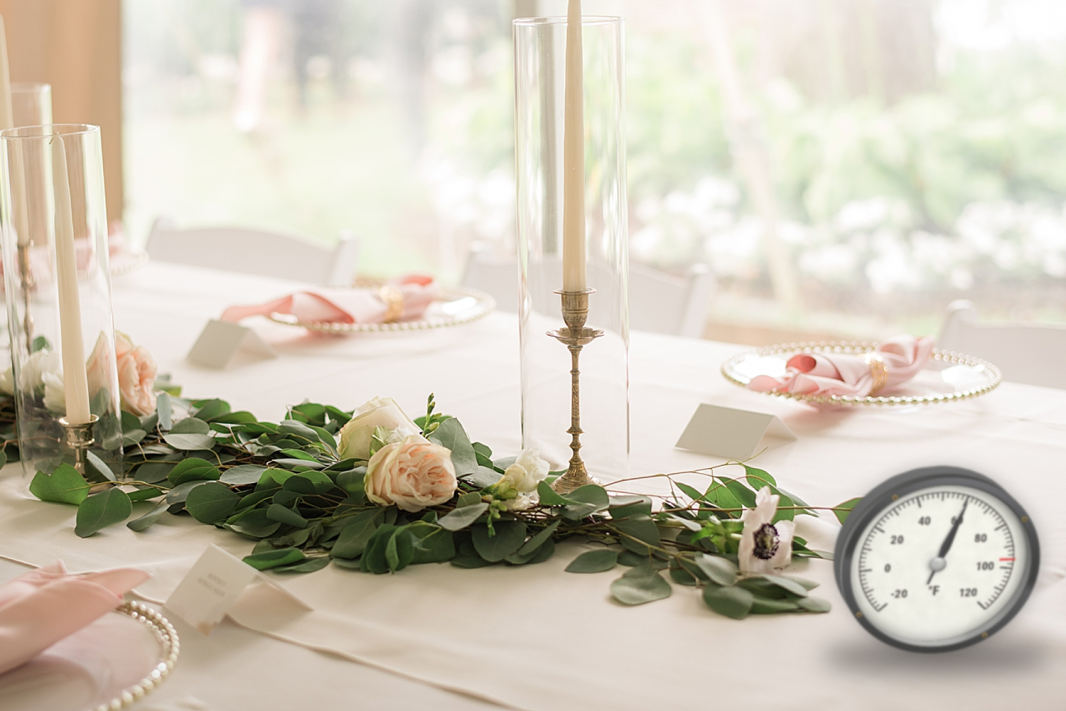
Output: 60 °F
